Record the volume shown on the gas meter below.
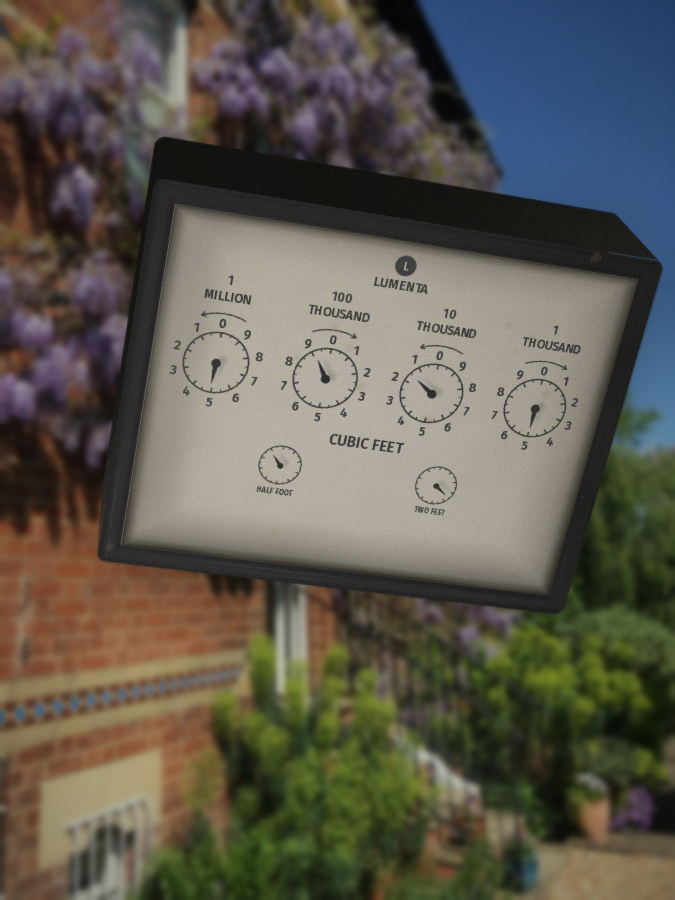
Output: 491500 ft³
